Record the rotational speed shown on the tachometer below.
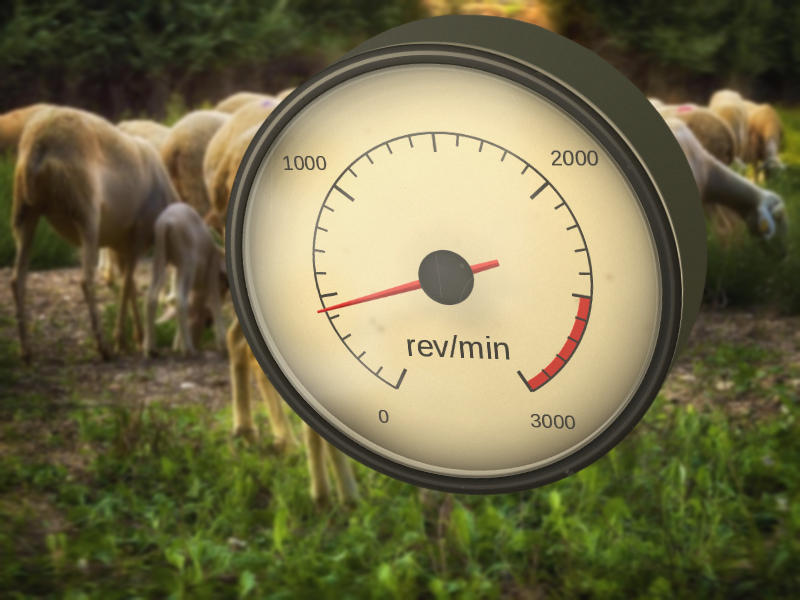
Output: 450 rpm
